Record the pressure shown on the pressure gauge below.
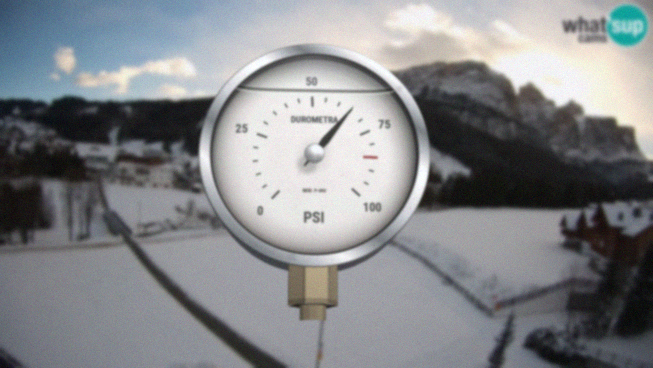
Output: 65 psi
